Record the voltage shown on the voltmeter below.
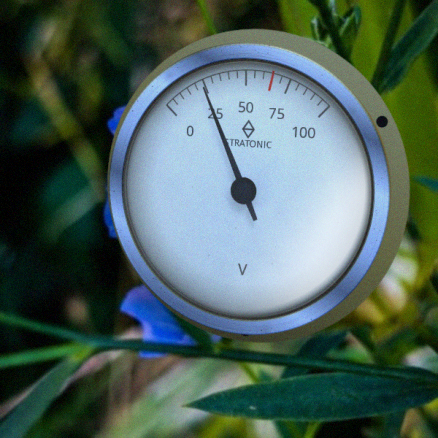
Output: 25 V
